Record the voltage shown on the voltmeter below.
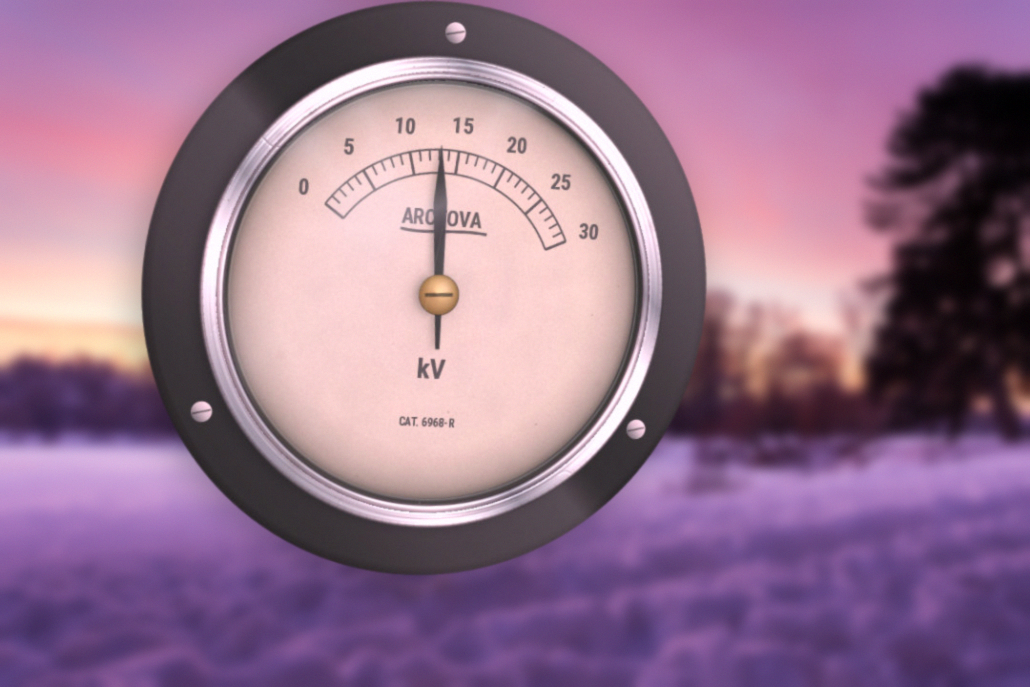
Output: 13 kV
